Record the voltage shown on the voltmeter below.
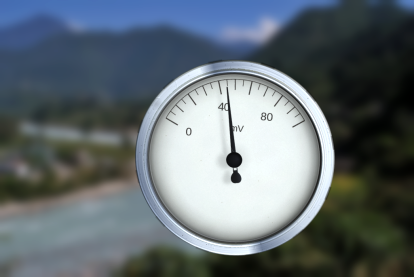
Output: 45 mV
